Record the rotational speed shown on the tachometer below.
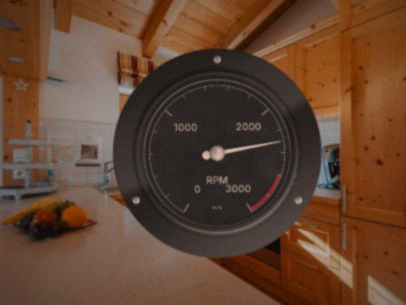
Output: 2300 rpm
